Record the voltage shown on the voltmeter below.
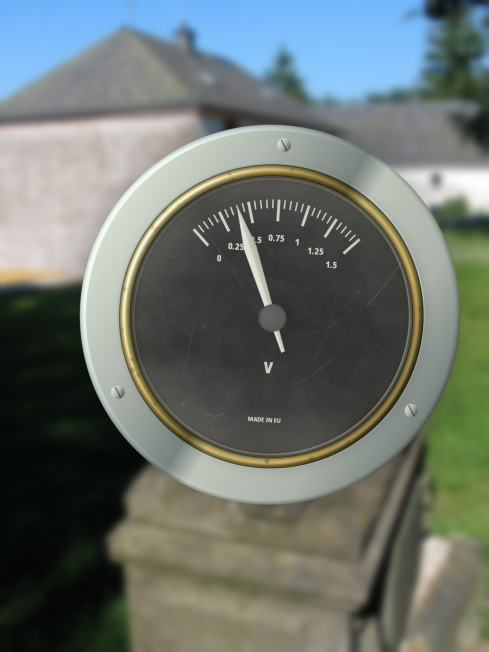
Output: 0.4 V
